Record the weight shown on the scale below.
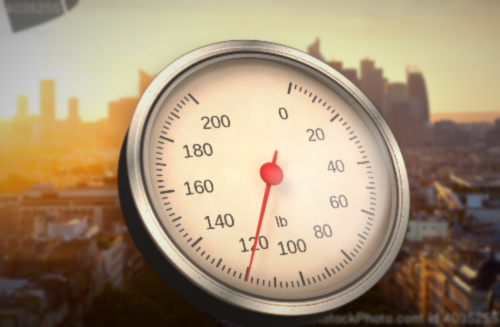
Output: 120 lb
